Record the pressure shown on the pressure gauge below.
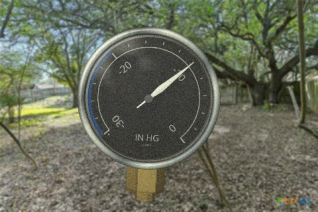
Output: -10 inHg
